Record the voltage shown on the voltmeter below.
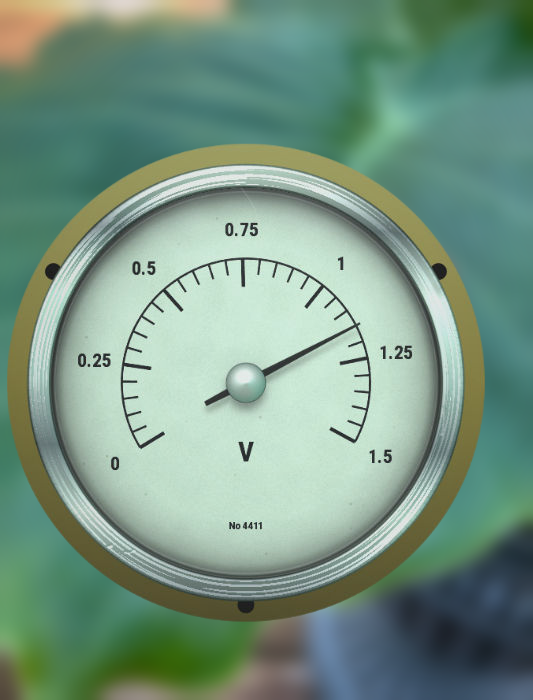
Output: 1.15 V
